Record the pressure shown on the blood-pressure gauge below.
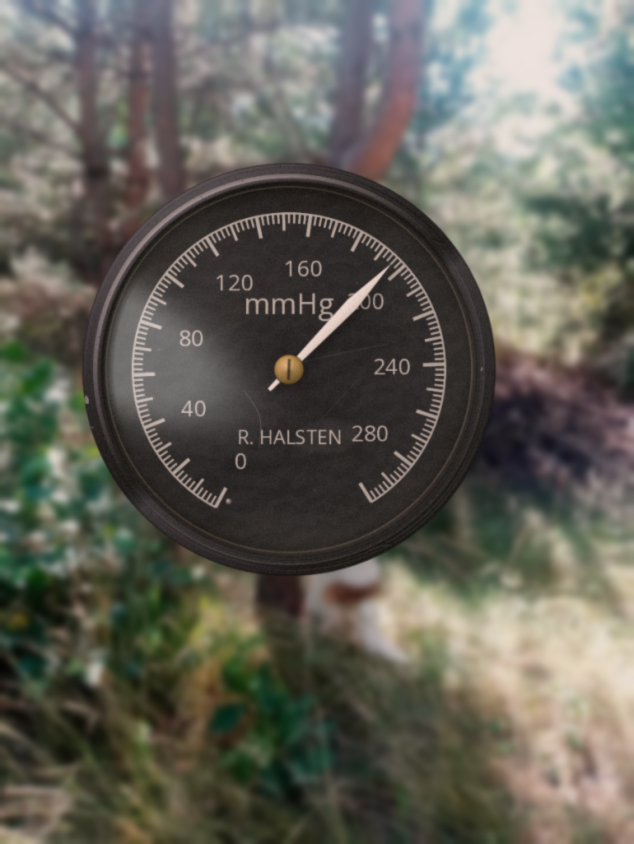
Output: 196 mmHg
